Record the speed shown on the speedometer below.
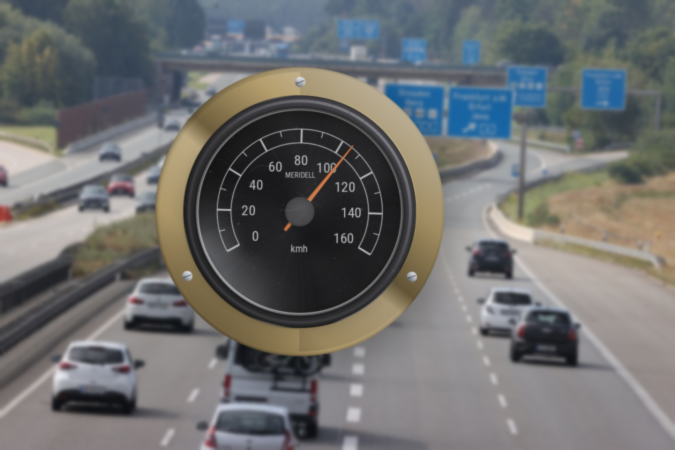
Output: 105 km/h
